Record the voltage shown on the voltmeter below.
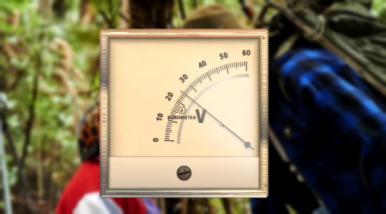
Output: 25 V
